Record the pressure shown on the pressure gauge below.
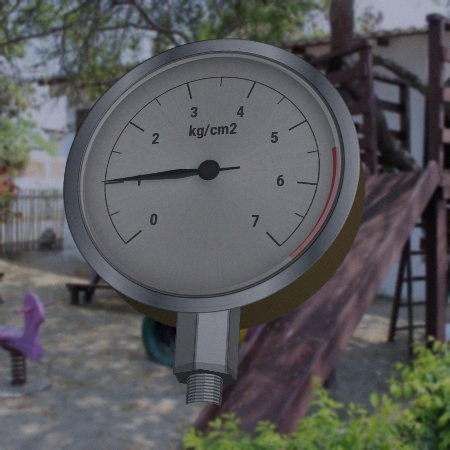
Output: 1 kg/cm²
